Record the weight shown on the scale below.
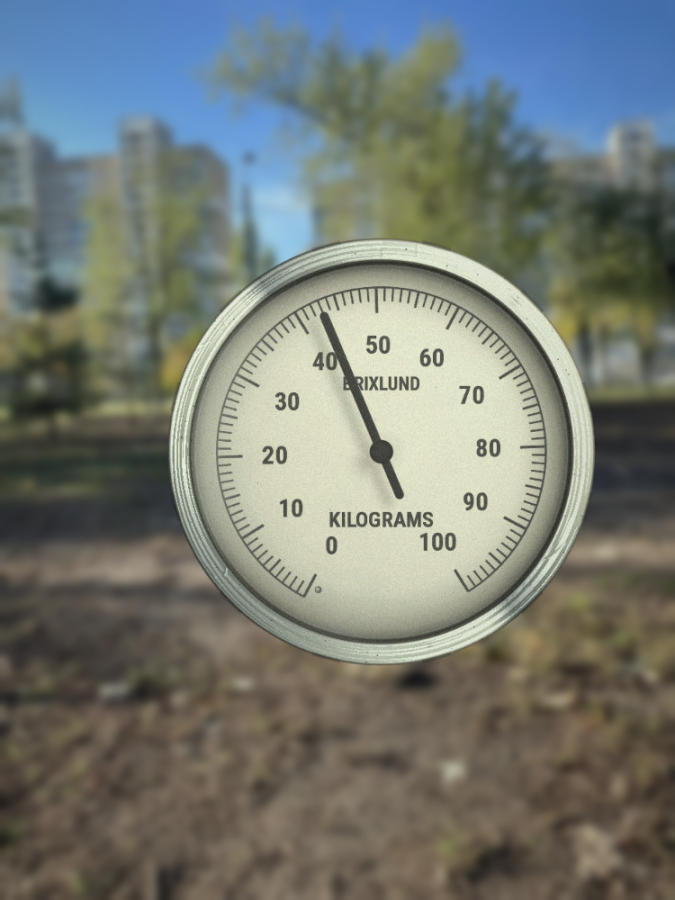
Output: 43 kg
